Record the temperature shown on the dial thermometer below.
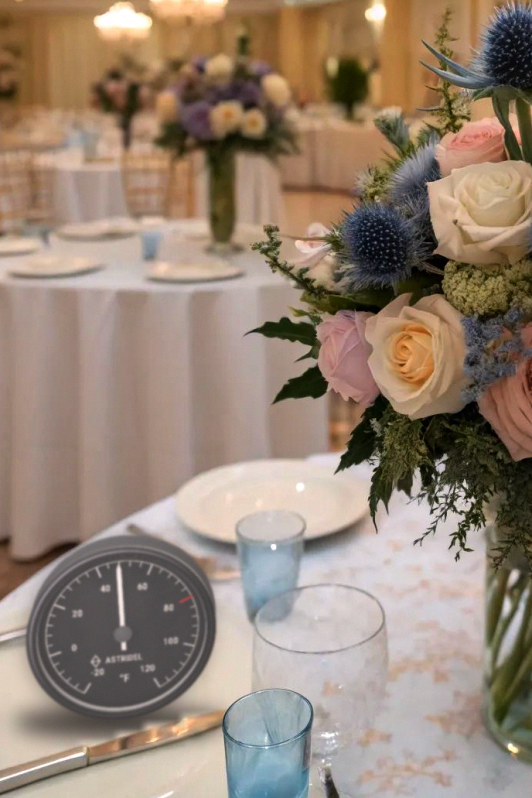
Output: 48 °F
